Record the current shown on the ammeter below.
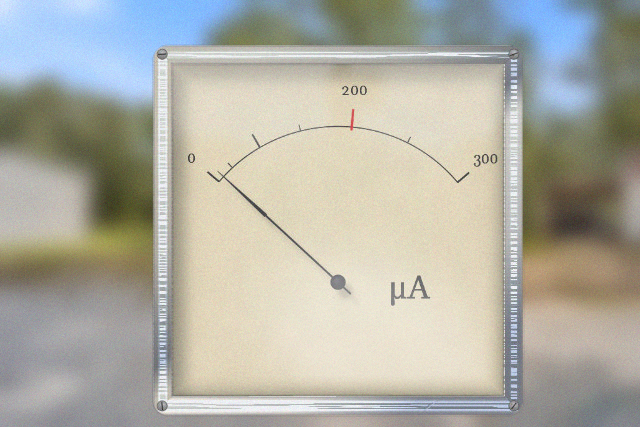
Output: 25 µA
